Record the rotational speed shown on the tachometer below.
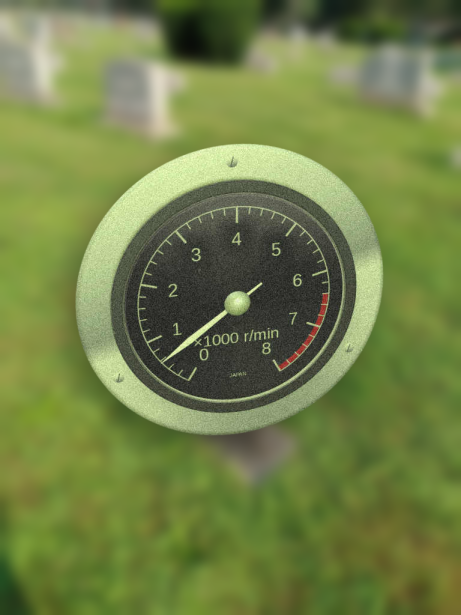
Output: 600 rpm
